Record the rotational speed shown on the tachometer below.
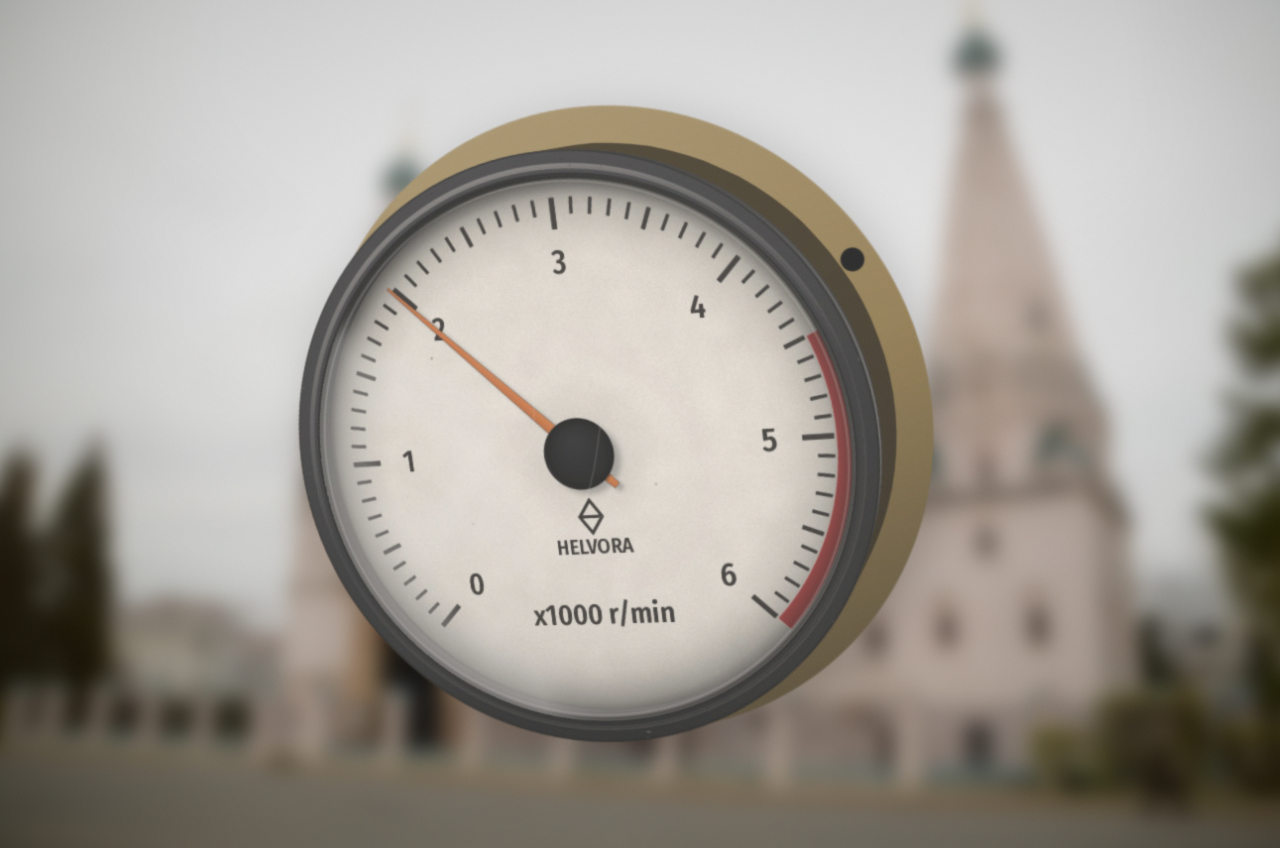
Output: 2000 rpm
